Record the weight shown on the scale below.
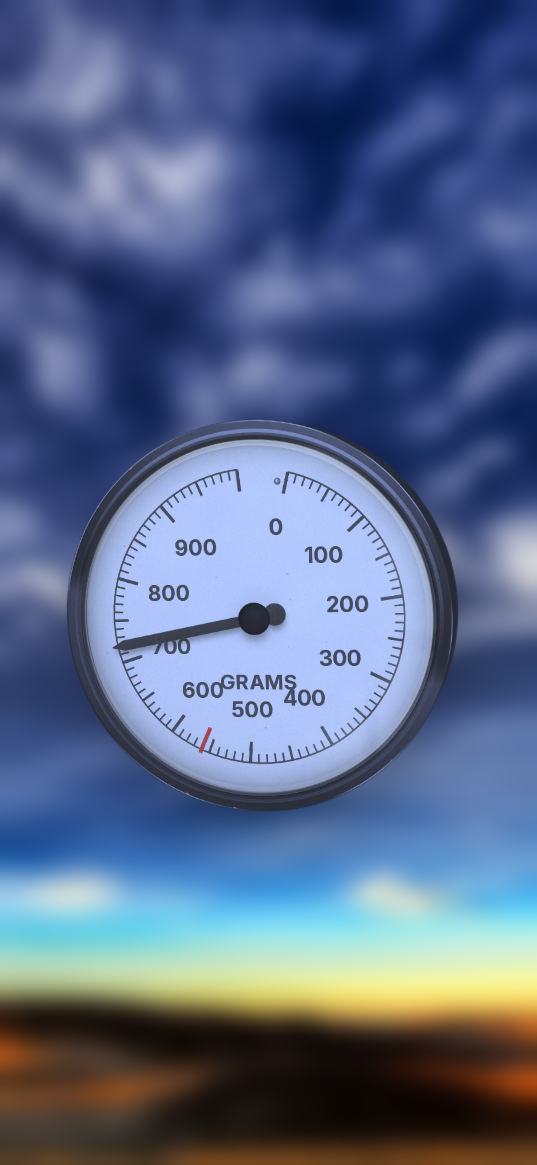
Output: 720 g
